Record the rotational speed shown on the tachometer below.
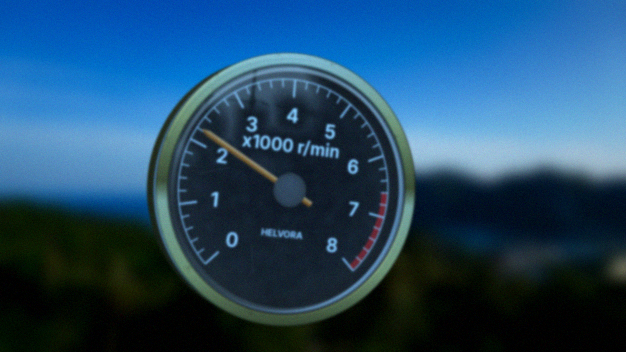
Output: 2200 rpm
